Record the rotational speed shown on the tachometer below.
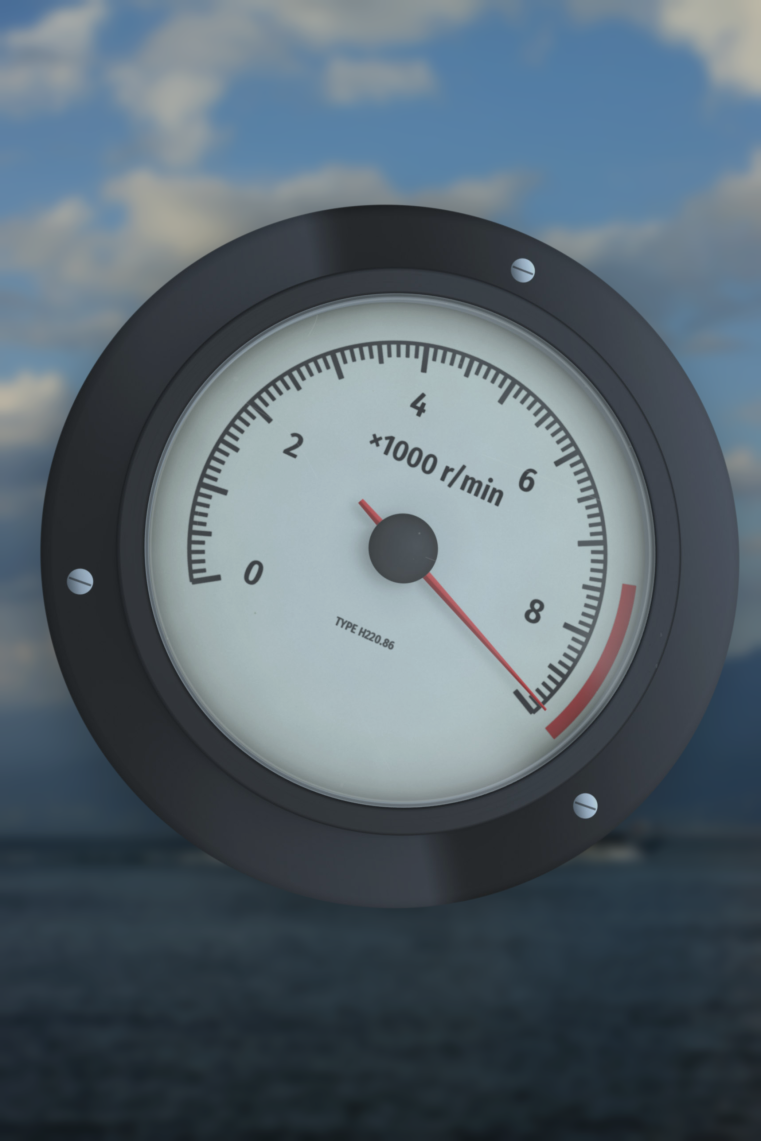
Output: 8900 rpm
